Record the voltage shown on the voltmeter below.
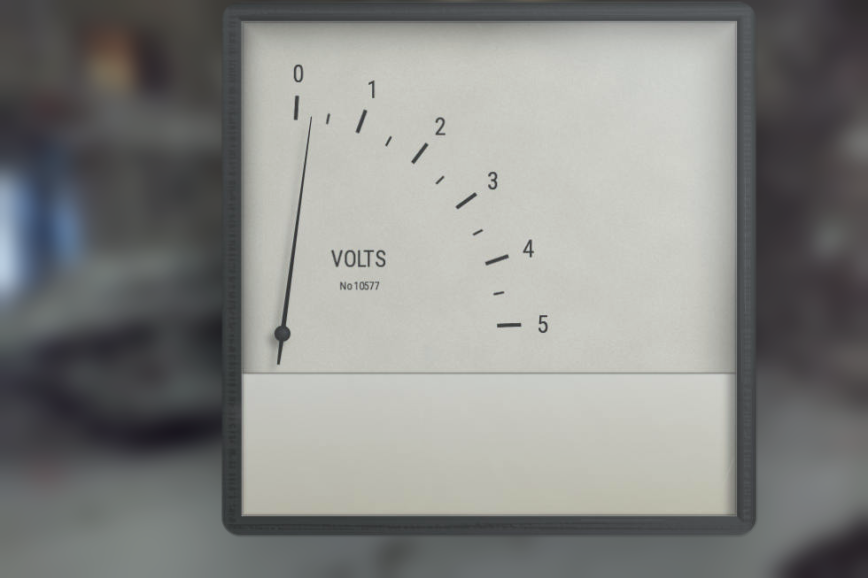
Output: 0.25 V
